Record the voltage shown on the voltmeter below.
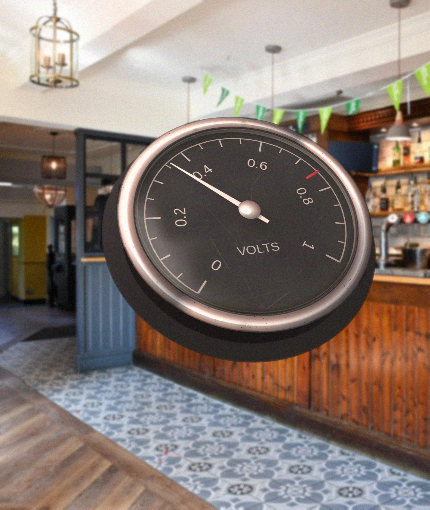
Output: 0.35 V
